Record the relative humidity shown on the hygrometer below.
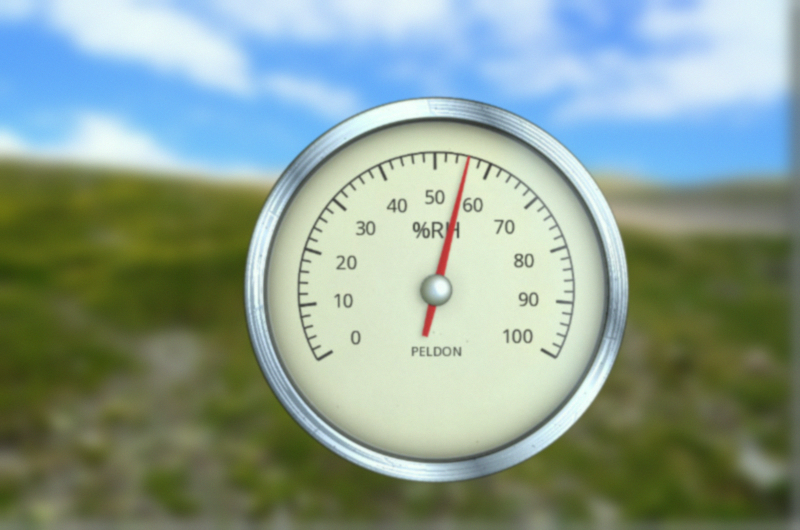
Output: 56 %
